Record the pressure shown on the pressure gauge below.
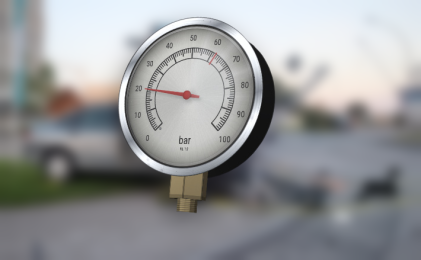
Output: 20 bar
